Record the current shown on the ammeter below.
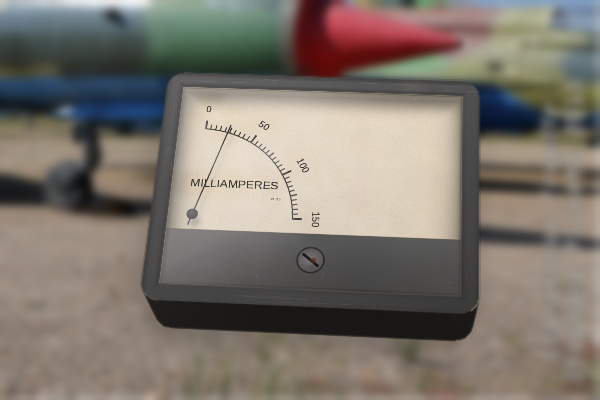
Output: 25 mA
